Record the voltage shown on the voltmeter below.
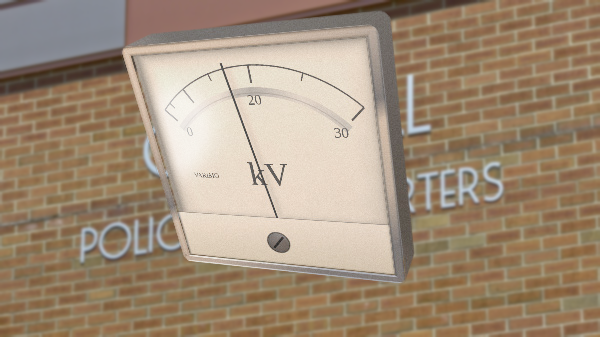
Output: 17.5 kV
